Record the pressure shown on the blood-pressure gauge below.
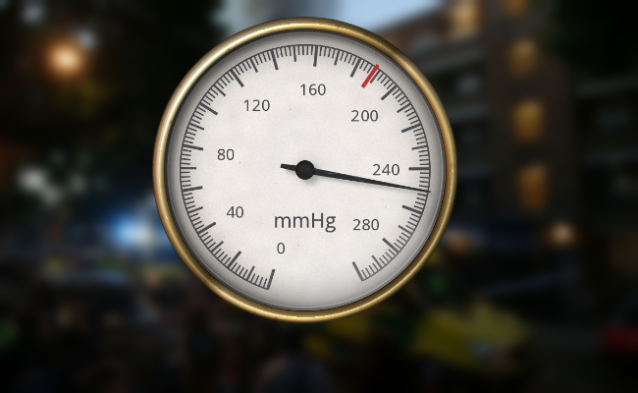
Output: 250 mmHg
